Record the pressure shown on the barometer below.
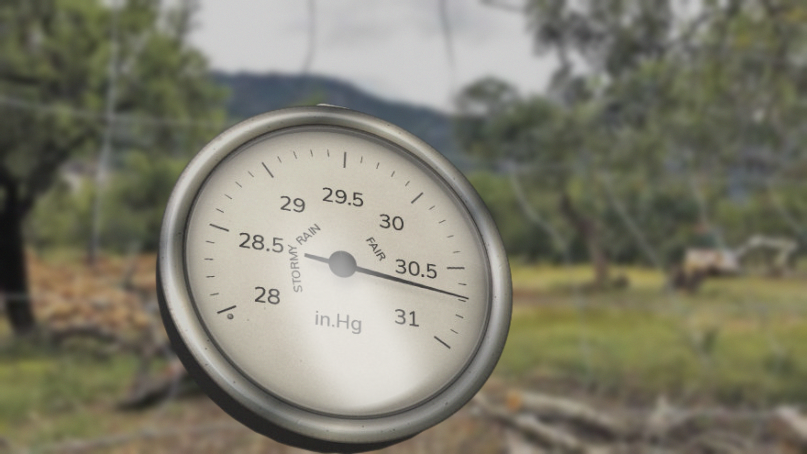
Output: 30.7 inHg
